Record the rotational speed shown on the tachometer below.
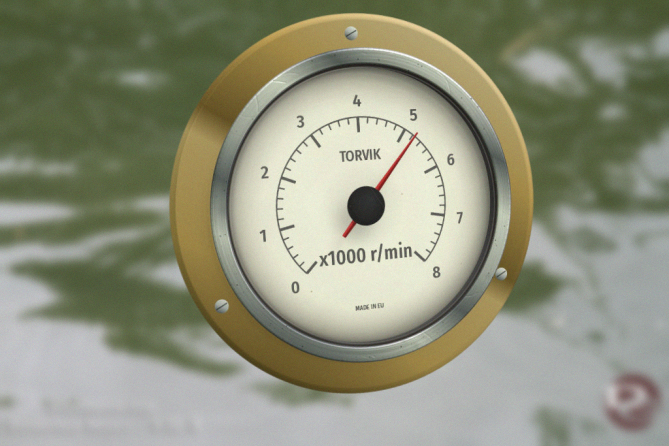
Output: 5200 rpm
